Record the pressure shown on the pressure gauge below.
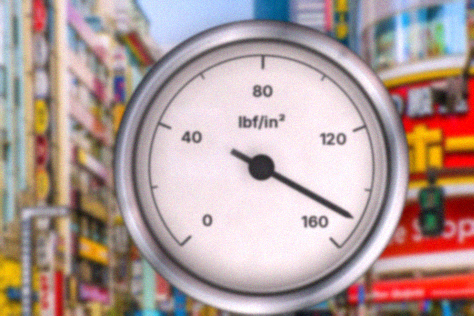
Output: 150 psi
